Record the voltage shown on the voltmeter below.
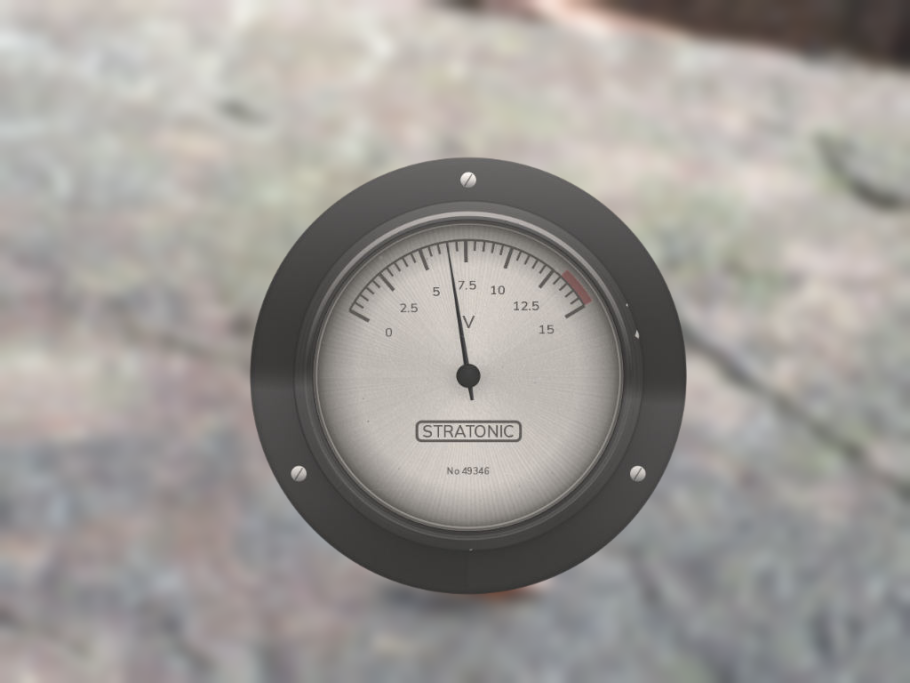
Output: 6.5 V
